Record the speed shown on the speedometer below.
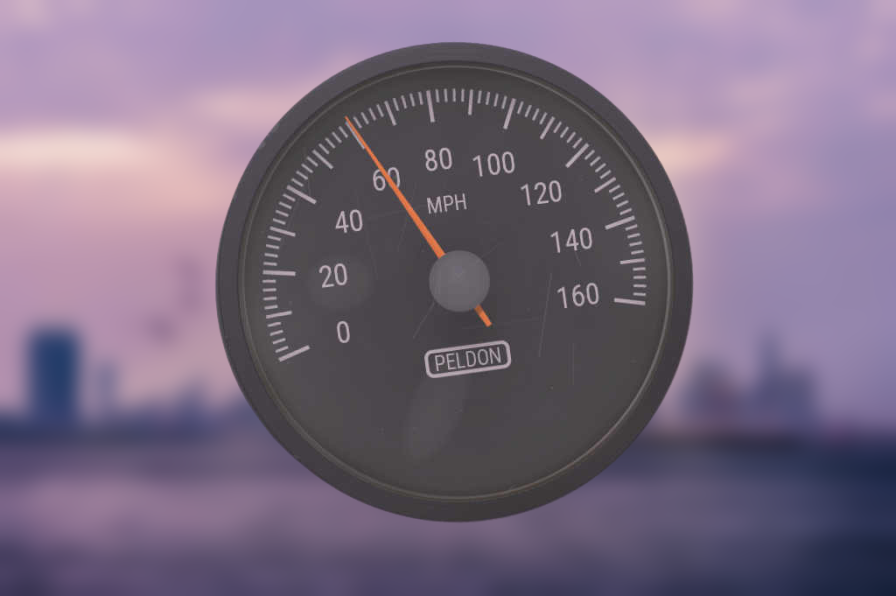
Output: 60 mph
